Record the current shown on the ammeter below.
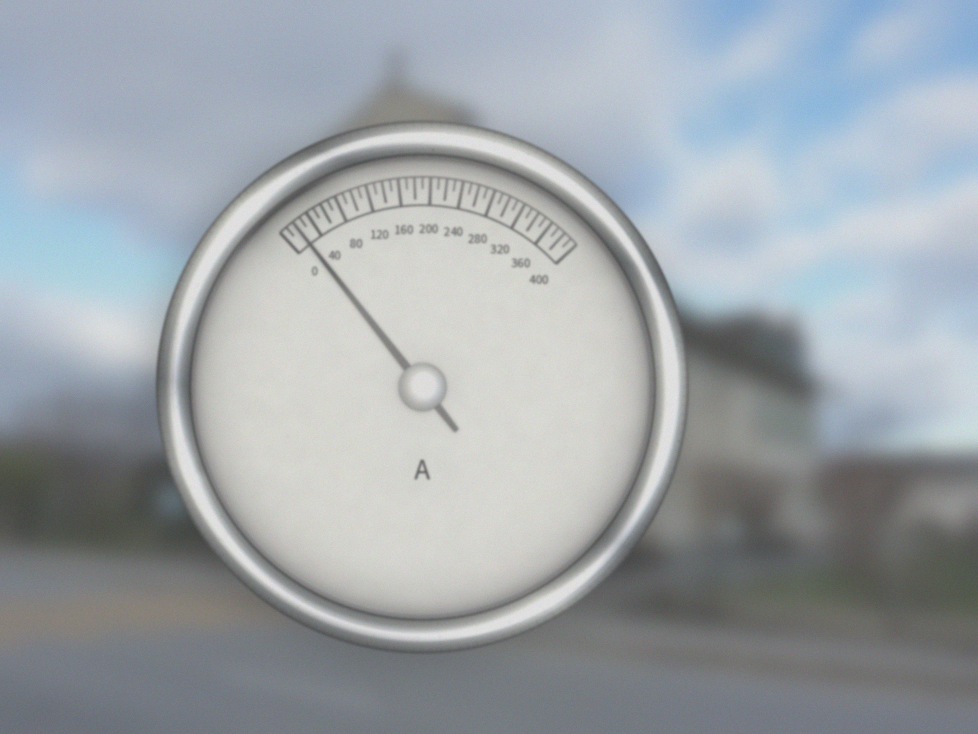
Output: 20 A
